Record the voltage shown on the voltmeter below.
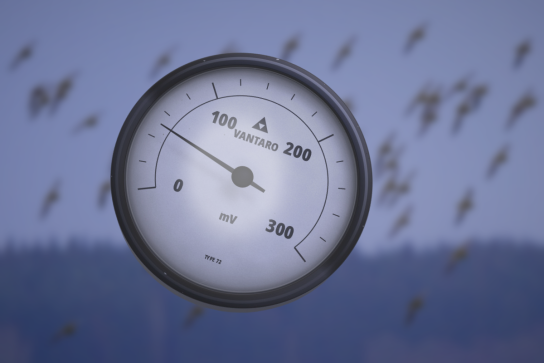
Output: 50 mV
